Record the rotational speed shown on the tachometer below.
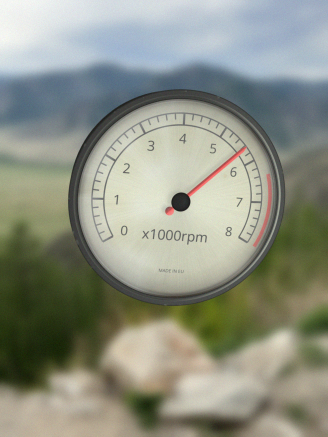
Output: 5600 rpm
